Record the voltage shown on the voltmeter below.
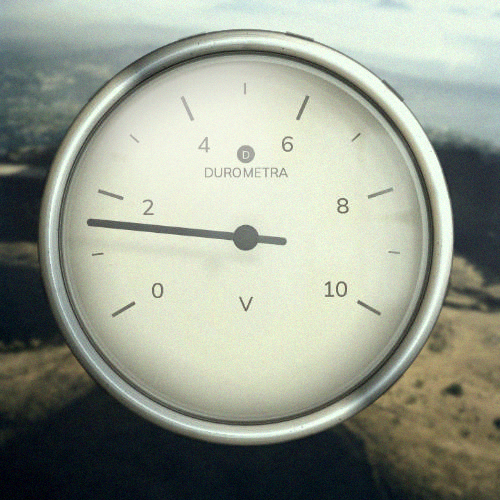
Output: 1.5 V
